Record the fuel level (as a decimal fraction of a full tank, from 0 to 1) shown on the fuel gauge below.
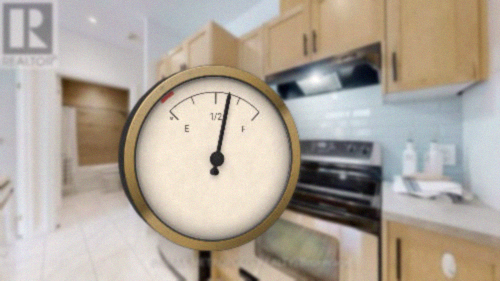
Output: 0.625
